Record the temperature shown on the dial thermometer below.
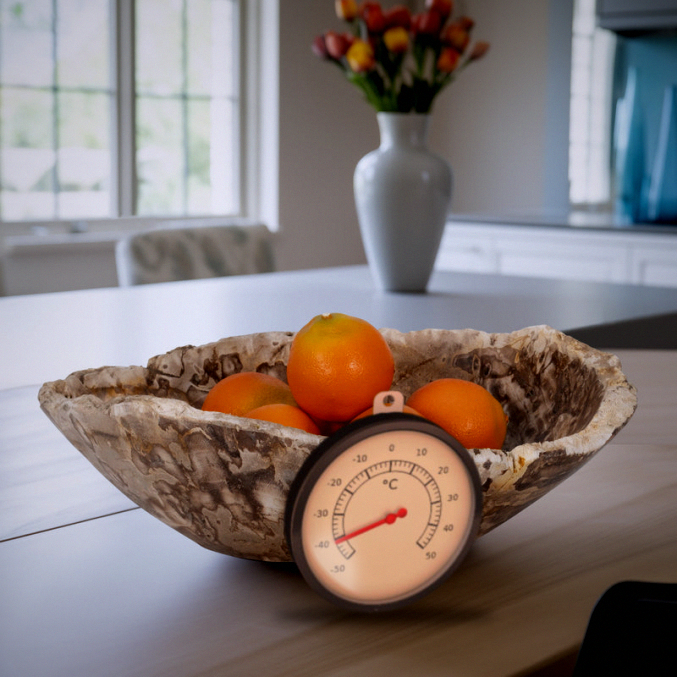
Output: -40 °C
